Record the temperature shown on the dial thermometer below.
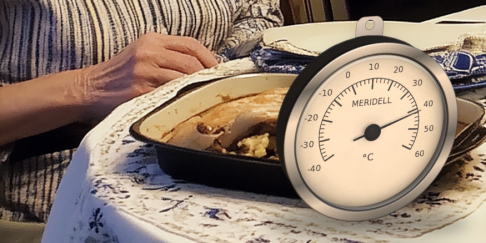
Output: 40 °C
